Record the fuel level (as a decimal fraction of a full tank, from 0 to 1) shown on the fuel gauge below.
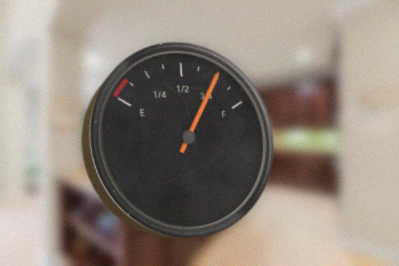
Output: 0.75
